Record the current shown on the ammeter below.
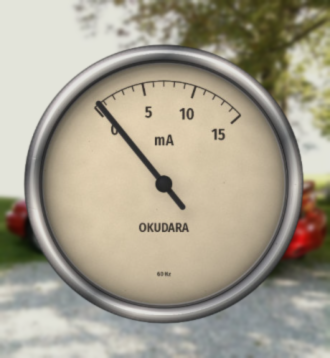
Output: 0.5 mA
